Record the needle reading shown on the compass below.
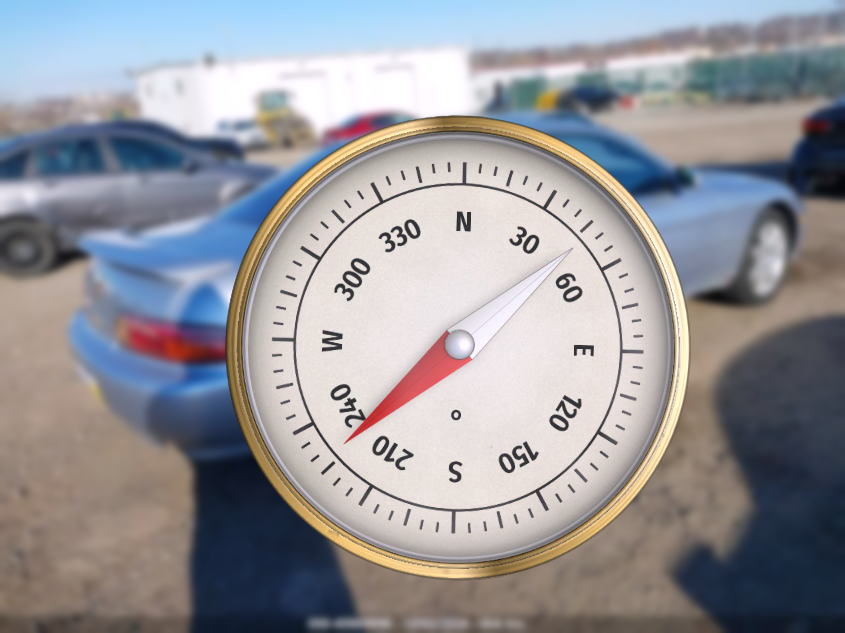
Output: 227.5 °
